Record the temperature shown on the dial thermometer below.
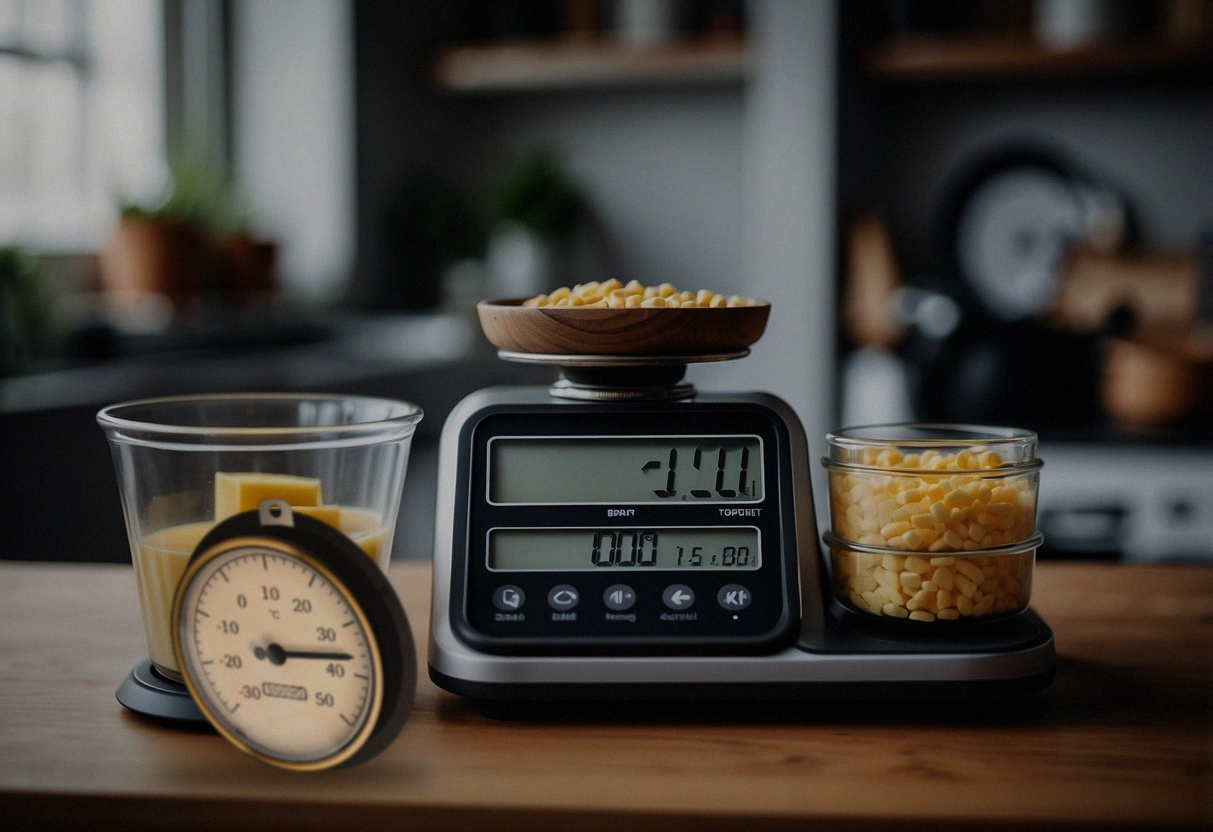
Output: 36 °C
